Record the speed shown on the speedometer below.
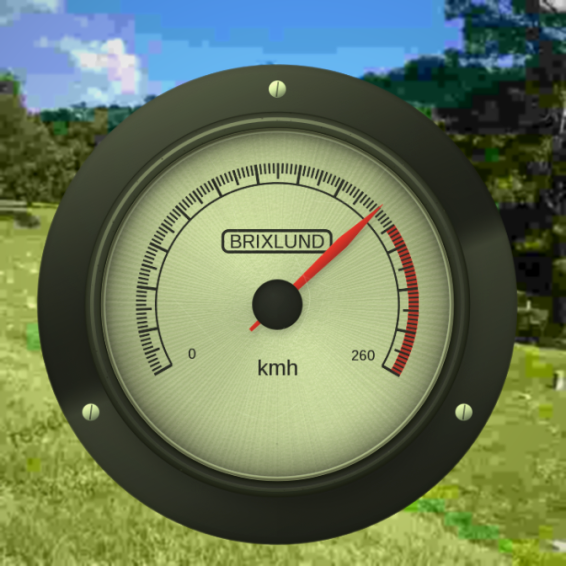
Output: 180 km/h
